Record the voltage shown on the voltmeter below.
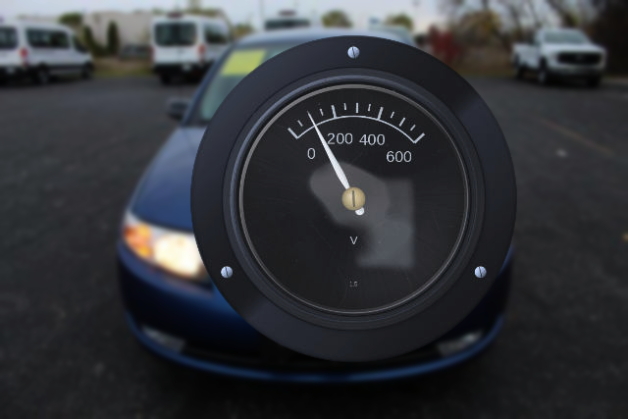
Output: 100 V
